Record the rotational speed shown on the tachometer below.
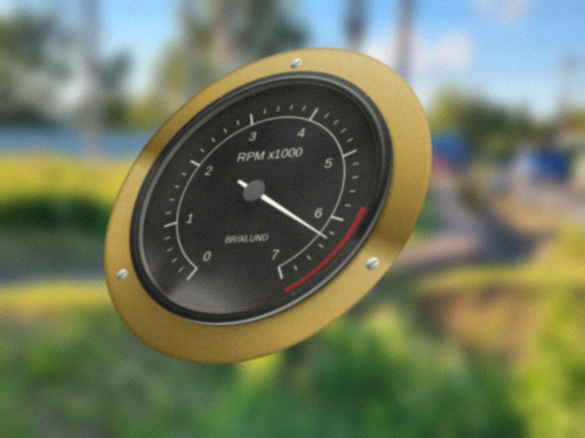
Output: 6300 rpm
